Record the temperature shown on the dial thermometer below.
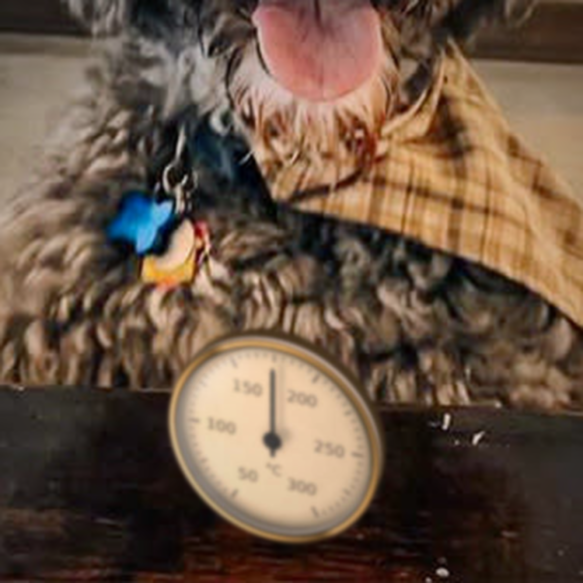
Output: 175 °C
